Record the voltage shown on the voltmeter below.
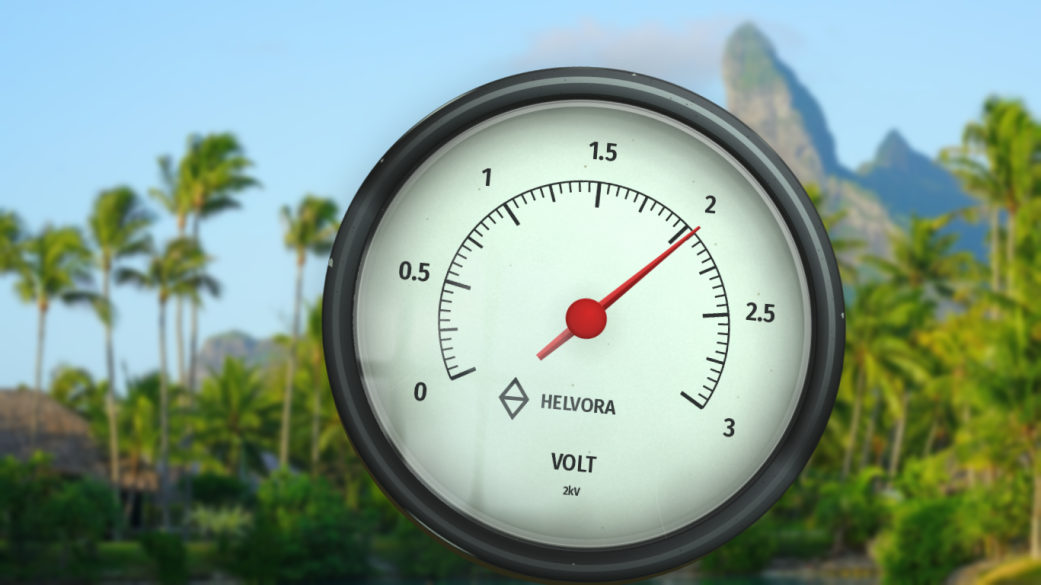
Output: 2.05 V
